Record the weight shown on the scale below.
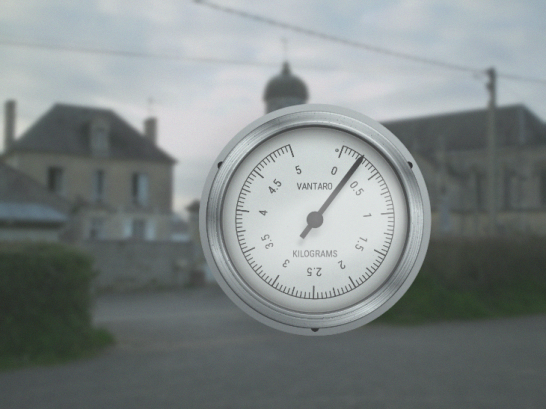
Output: 0.25 kg
